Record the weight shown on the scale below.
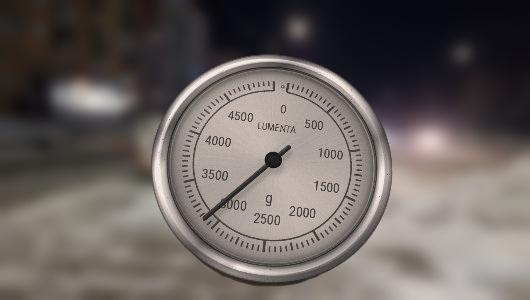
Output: 3100 g
